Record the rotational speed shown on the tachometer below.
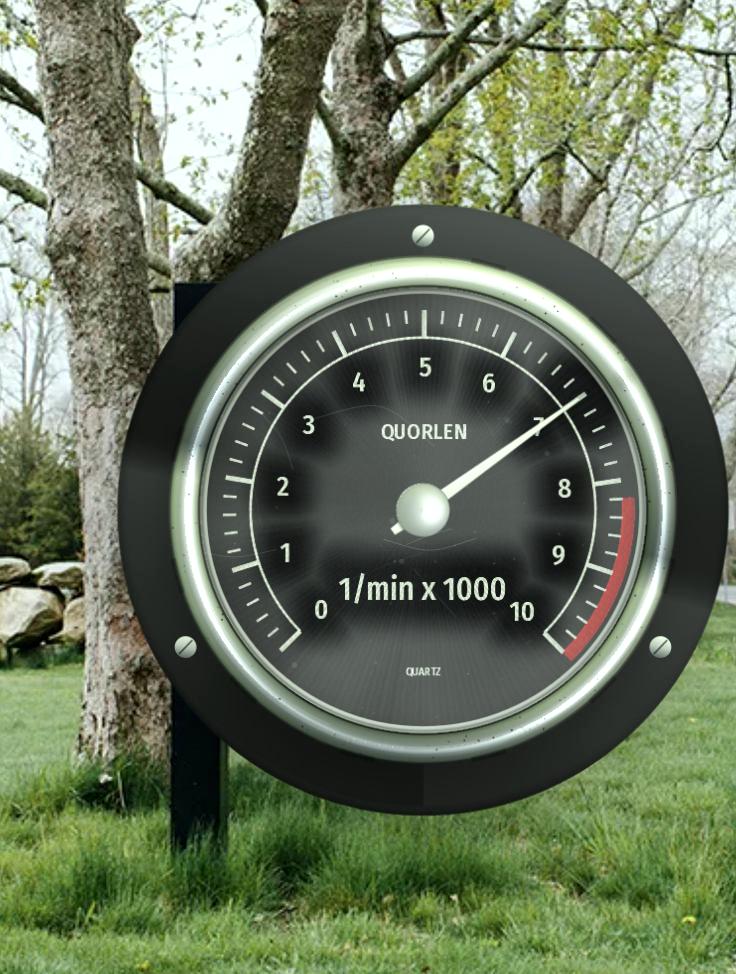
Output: 7000 rpm
